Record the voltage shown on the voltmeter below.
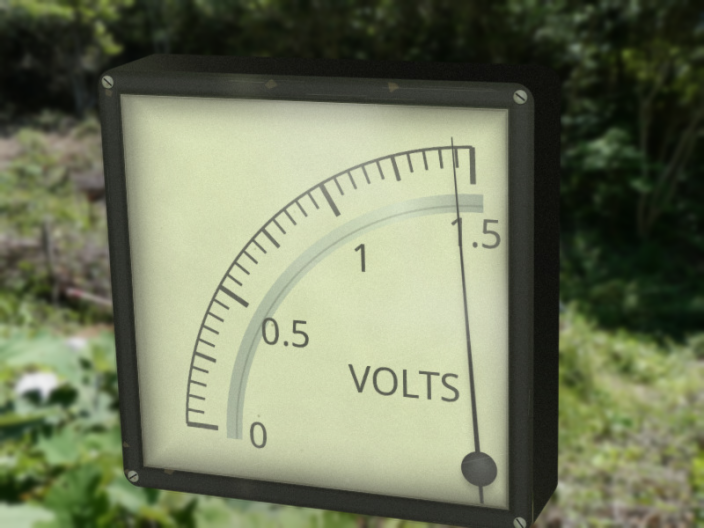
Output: 1.45 V
